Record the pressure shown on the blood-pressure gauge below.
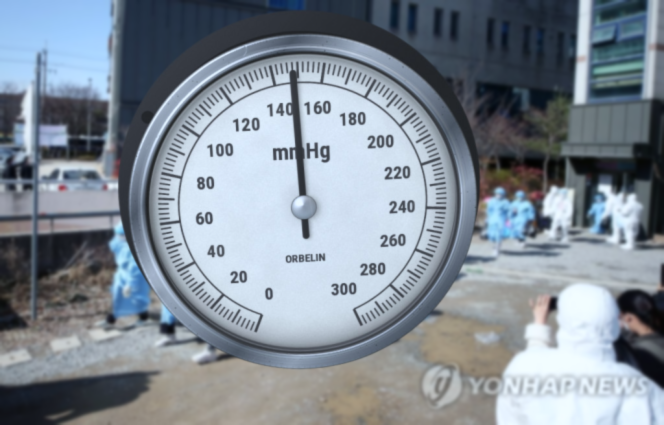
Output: 148 mmHg
